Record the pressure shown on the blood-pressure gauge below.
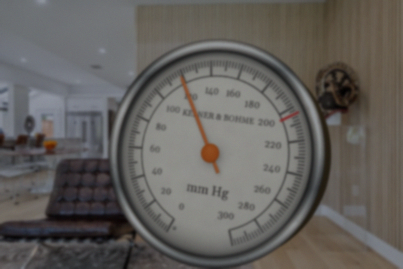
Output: 120 mmHg
